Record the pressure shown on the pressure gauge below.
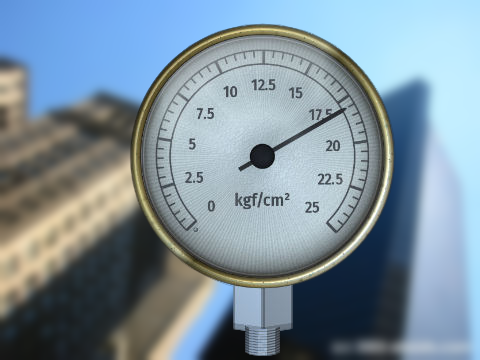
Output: 18 kg/cm²
